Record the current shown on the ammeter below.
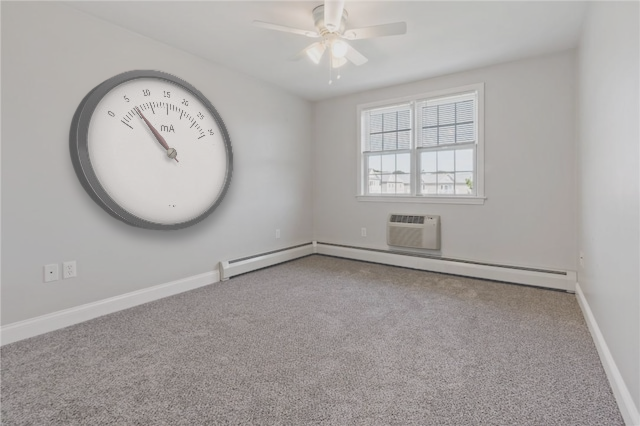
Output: 5 mA
